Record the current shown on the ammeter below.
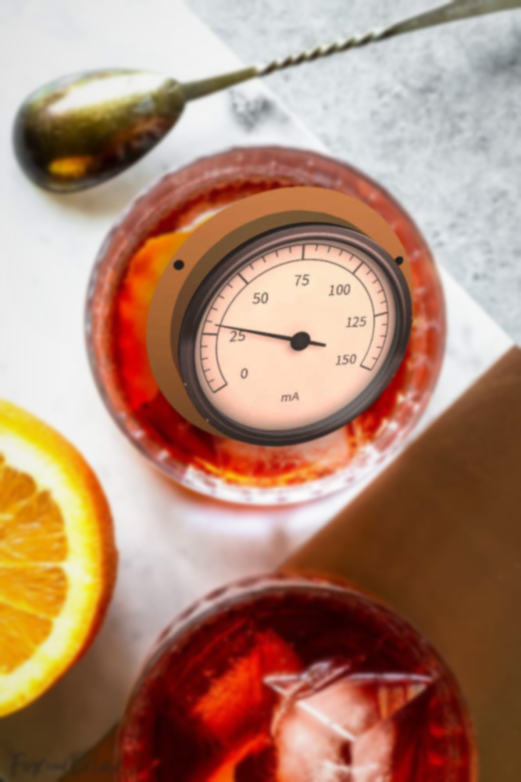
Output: 30 mA
